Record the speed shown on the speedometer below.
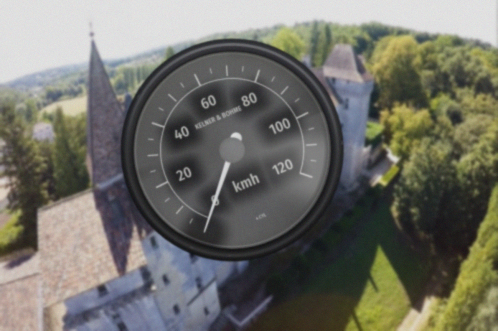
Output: 0 km/h
